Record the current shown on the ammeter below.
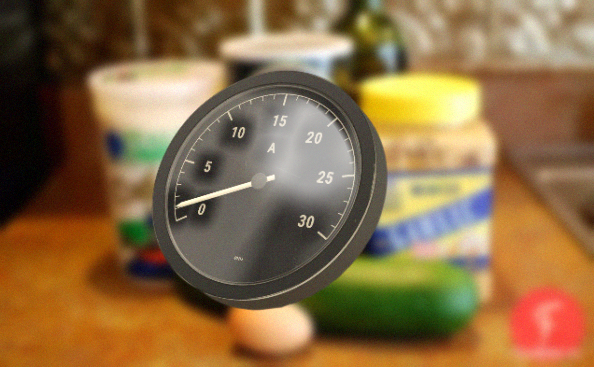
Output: 1 A
